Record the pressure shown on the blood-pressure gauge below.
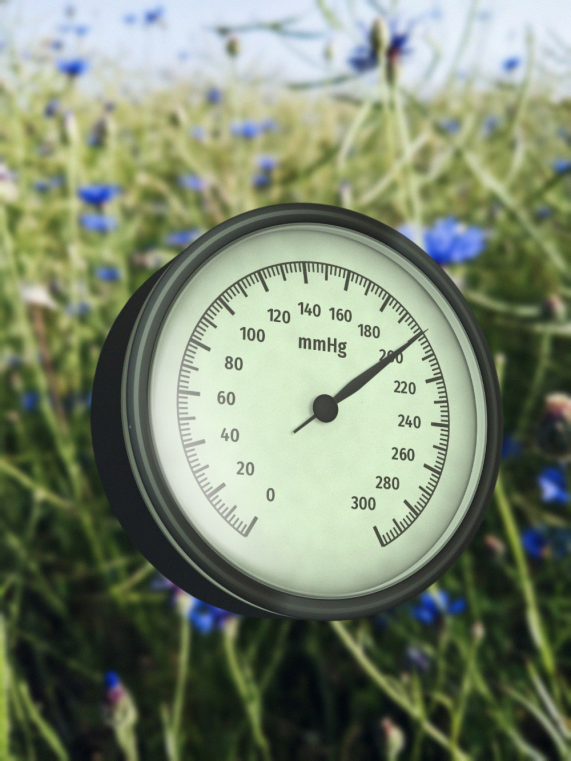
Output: 200 mmHg
